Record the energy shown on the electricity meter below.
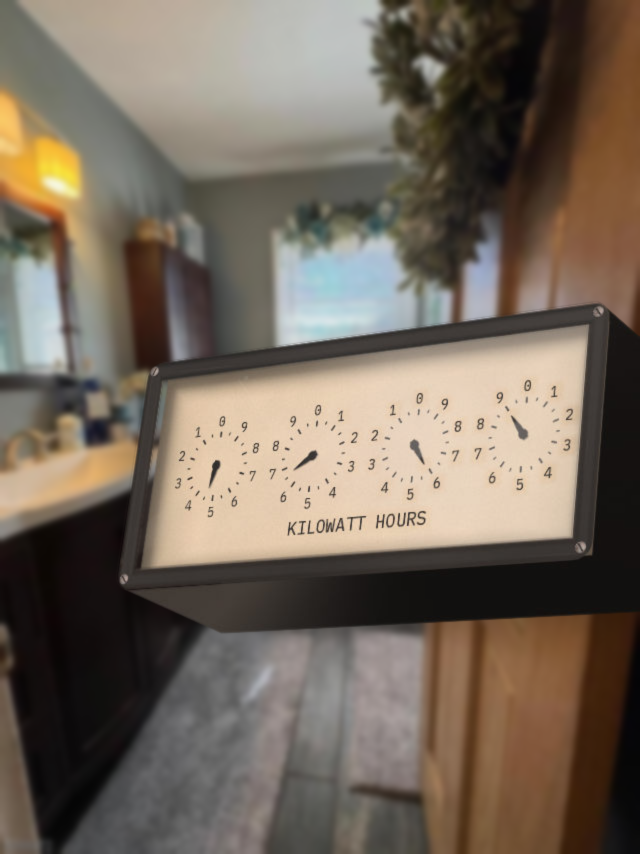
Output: 4659 kWh
